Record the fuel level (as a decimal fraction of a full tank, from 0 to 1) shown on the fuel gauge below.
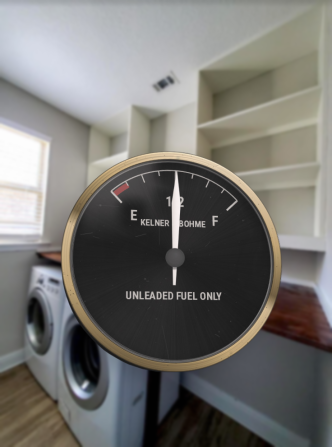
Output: 0.5
